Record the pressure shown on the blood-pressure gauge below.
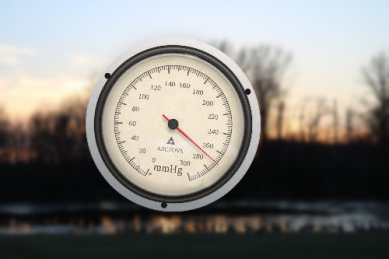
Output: 270 mmHg
